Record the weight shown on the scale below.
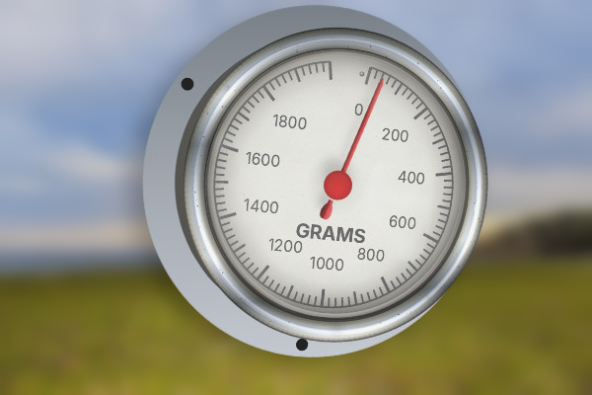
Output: 40 g
